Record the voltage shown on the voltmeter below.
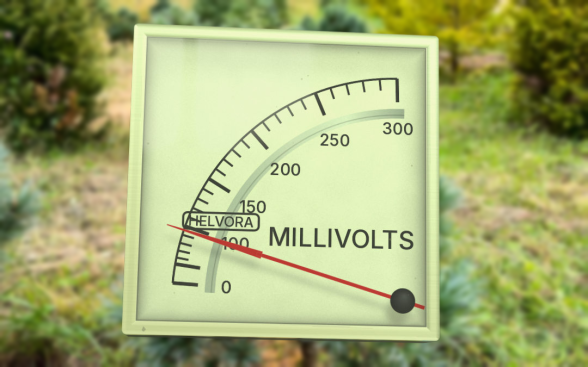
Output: 95 mV
